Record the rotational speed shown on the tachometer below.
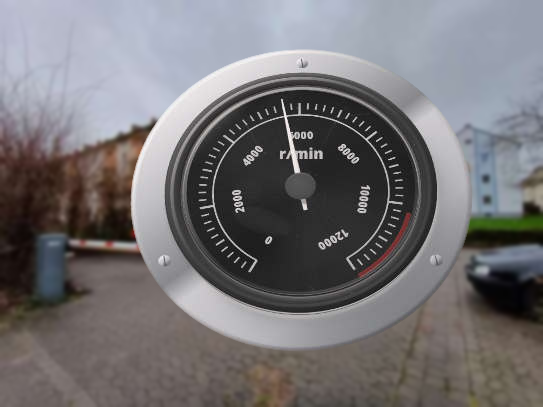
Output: 5600 rpm
